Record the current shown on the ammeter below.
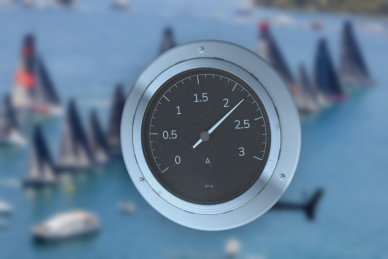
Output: 2.2 A
